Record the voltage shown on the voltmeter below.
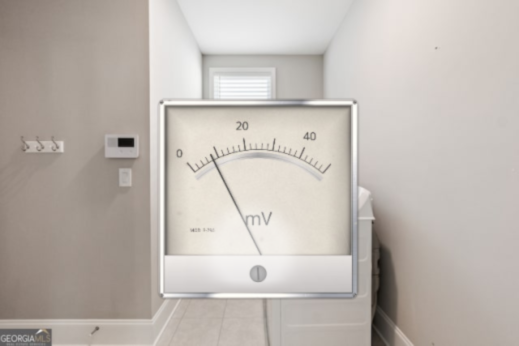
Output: 8 mV
